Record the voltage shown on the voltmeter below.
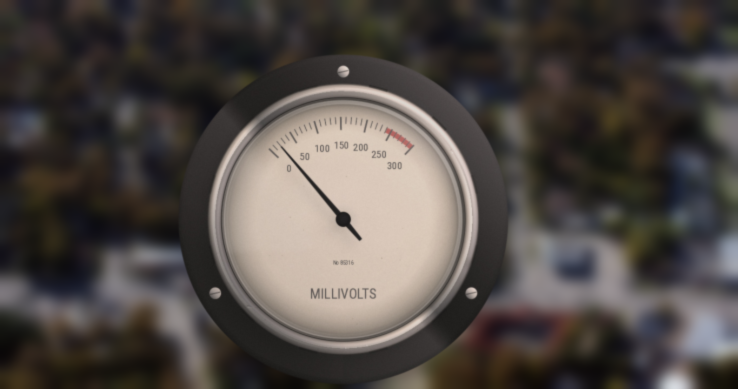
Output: 20 mV
